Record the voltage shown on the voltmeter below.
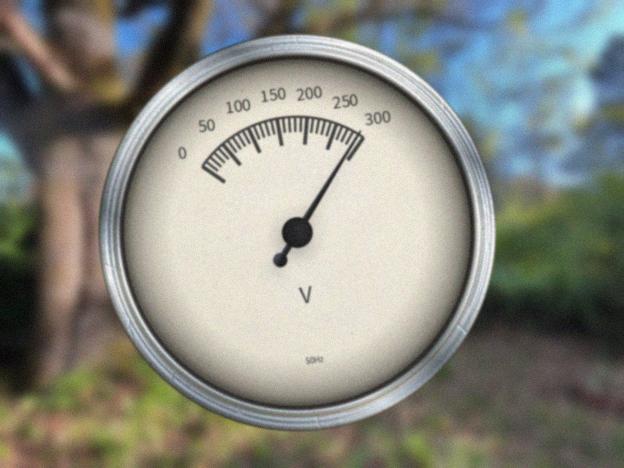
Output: 290 V
